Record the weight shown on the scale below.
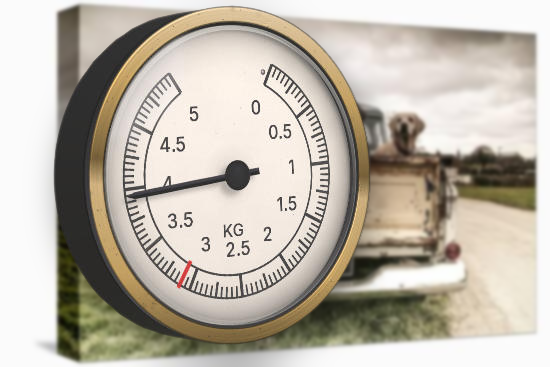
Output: 3.95 kg
